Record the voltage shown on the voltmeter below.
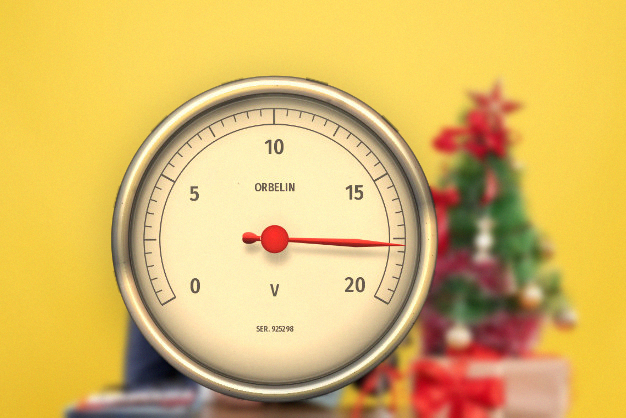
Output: 17.75 V
